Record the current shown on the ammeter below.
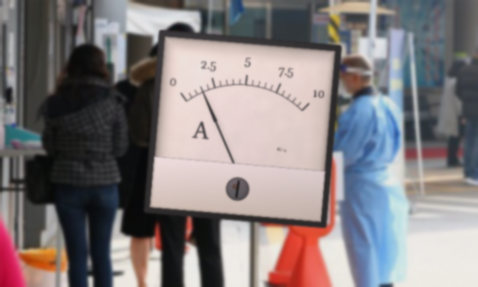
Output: 1.5 A
